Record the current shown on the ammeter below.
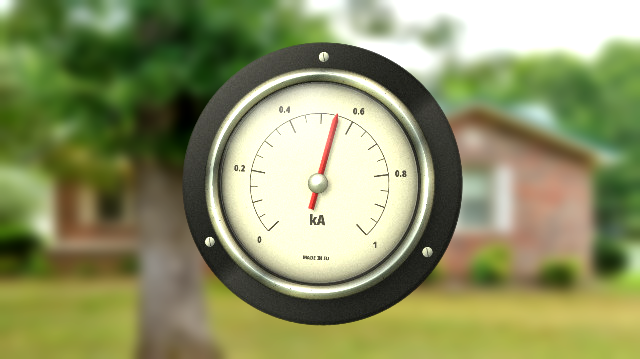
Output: 0.55 kA
